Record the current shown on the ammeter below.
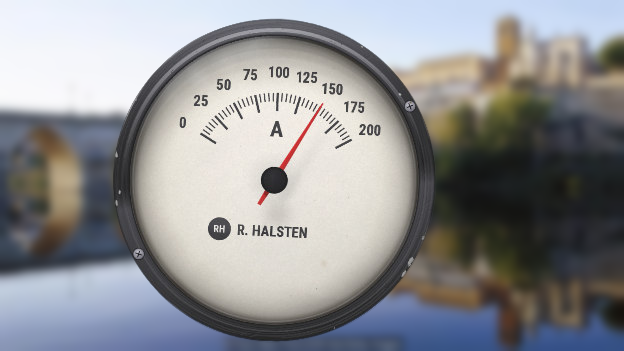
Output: 150 A
